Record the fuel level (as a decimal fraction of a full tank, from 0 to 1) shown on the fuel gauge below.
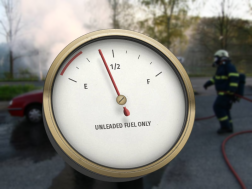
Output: 0.375
